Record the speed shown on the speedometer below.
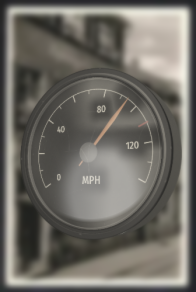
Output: 95 mph
